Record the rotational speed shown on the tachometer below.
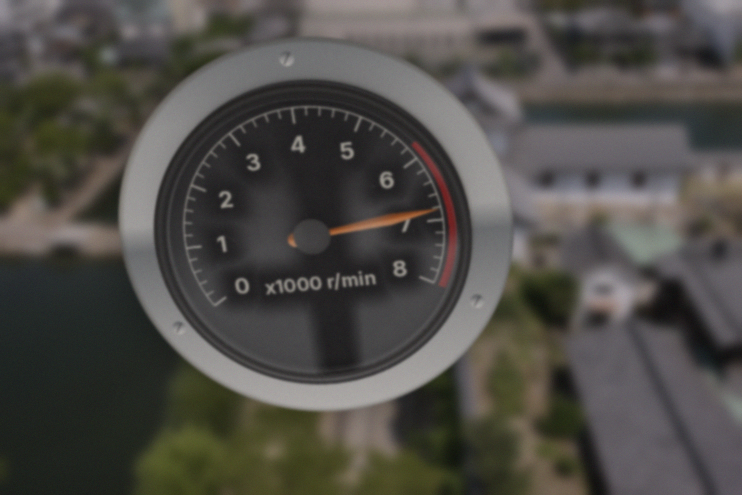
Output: 6800 rpm
